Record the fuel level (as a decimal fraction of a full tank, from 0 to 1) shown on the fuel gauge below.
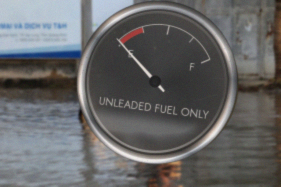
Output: 0
